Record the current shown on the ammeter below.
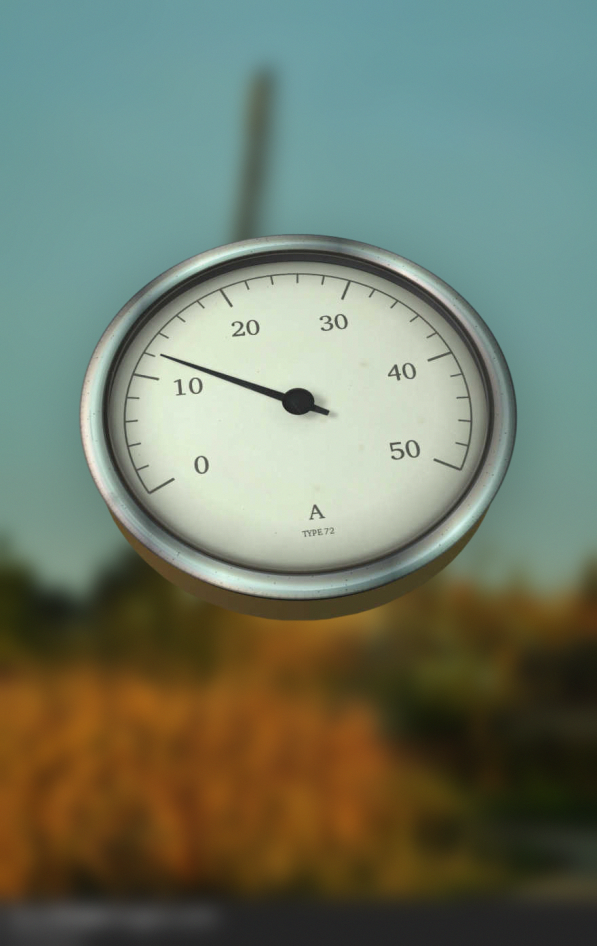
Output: 12 A
